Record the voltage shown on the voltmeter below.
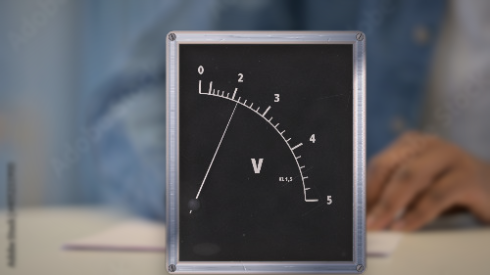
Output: 2.2 V
